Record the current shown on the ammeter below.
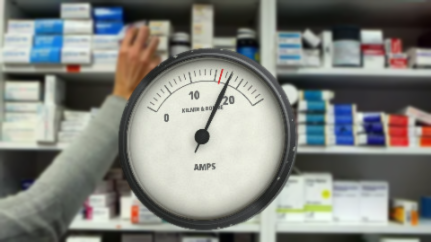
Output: 18 A
